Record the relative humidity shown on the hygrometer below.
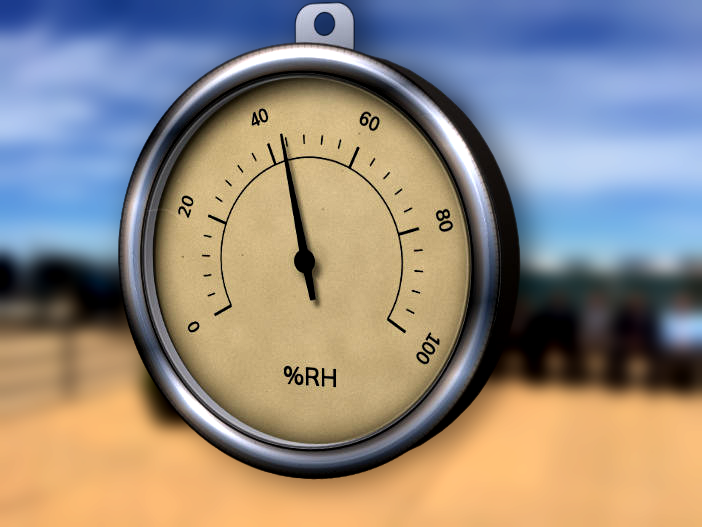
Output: 44 %
